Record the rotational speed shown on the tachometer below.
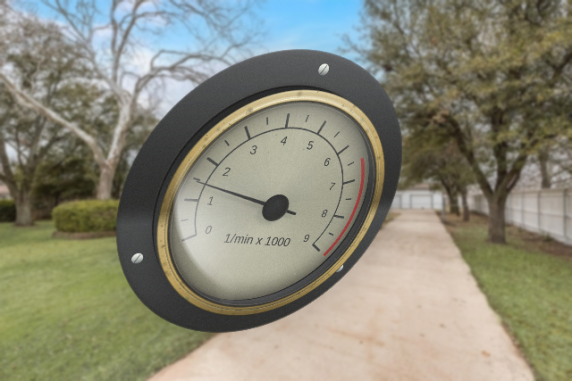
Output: 1500 rpm
